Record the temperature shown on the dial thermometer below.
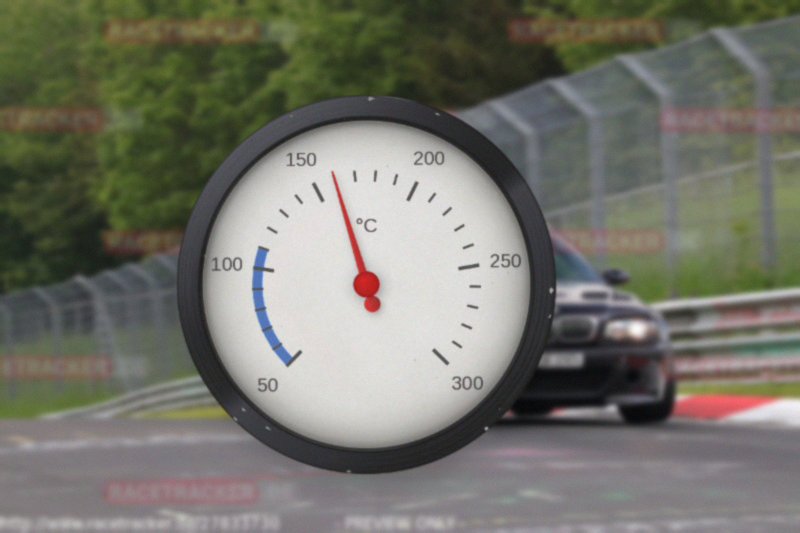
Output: 160 °C
